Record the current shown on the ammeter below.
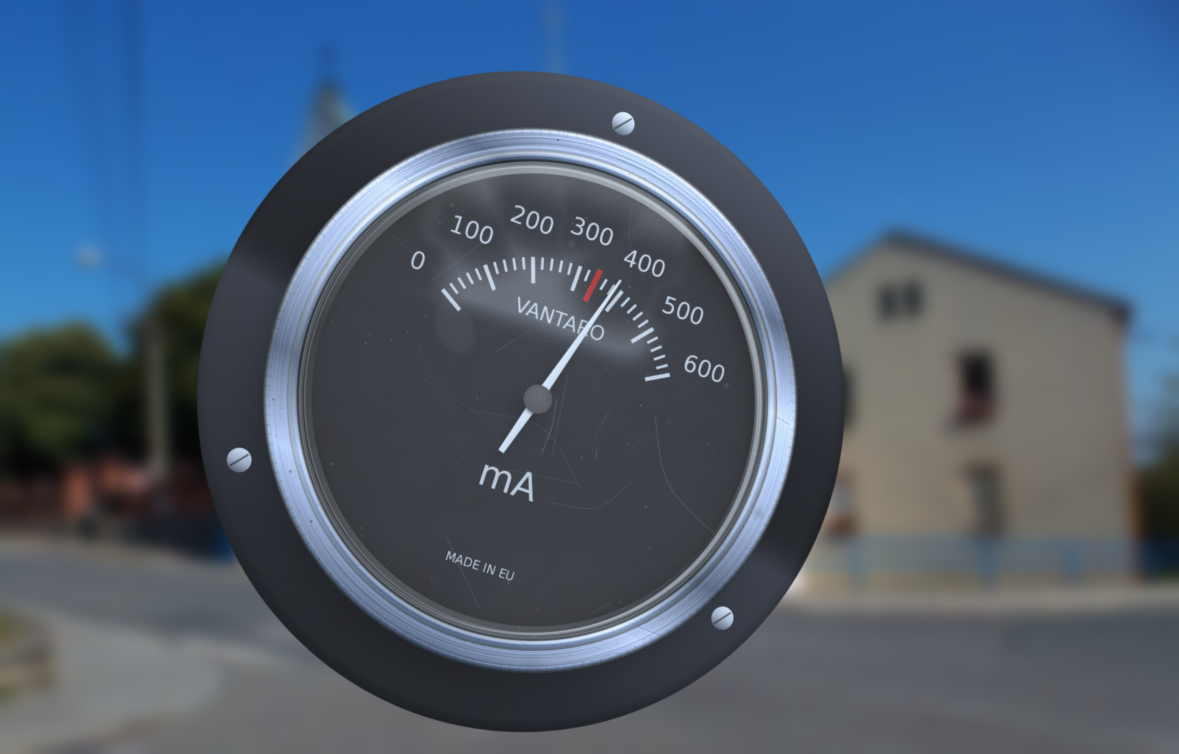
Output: 380 mA
